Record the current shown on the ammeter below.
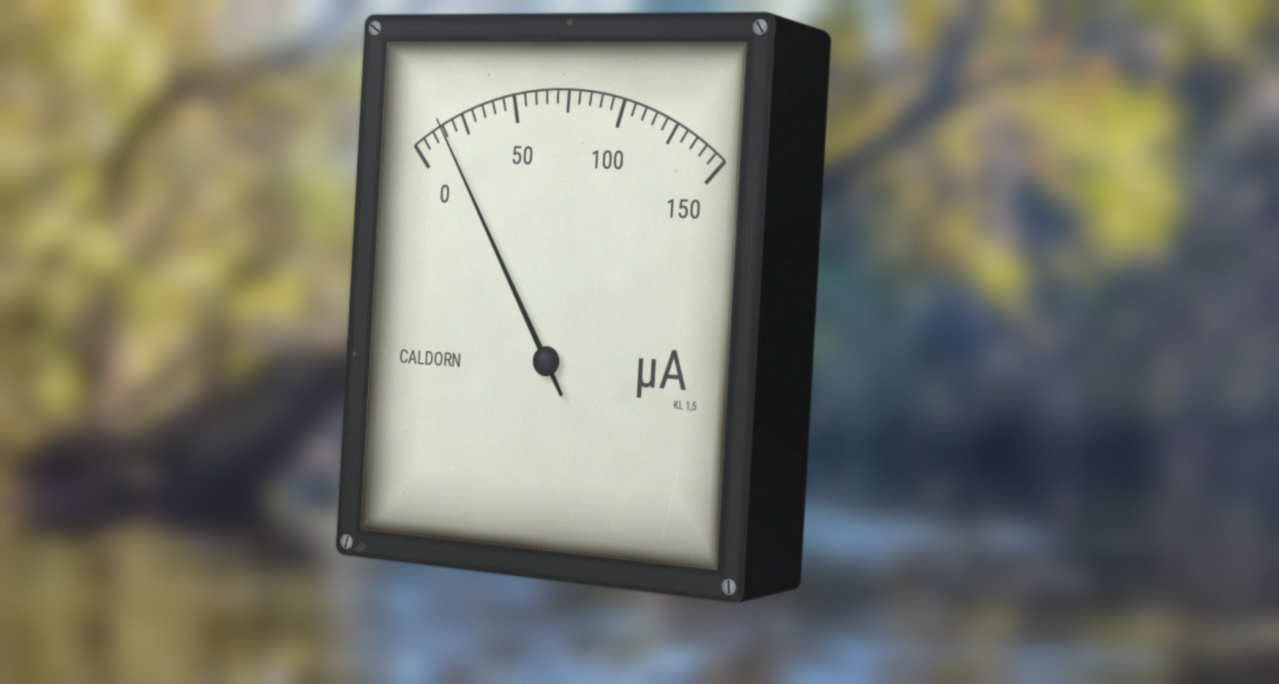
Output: 15 µA
